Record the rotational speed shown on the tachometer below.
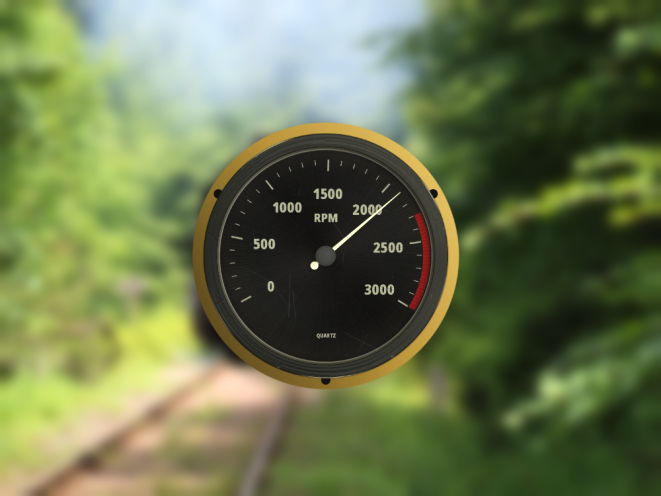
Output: 2100 rpm
